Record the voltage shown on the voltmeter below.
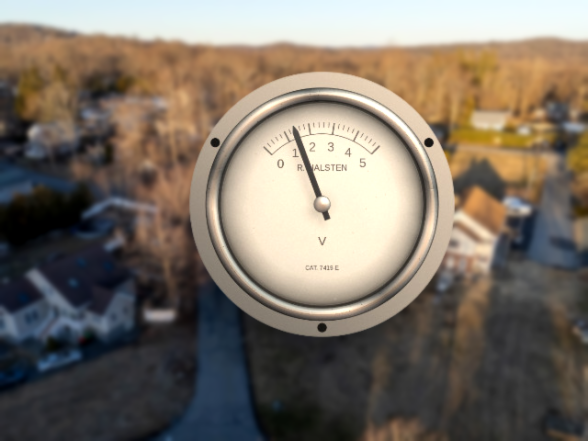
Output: 1.4 V
